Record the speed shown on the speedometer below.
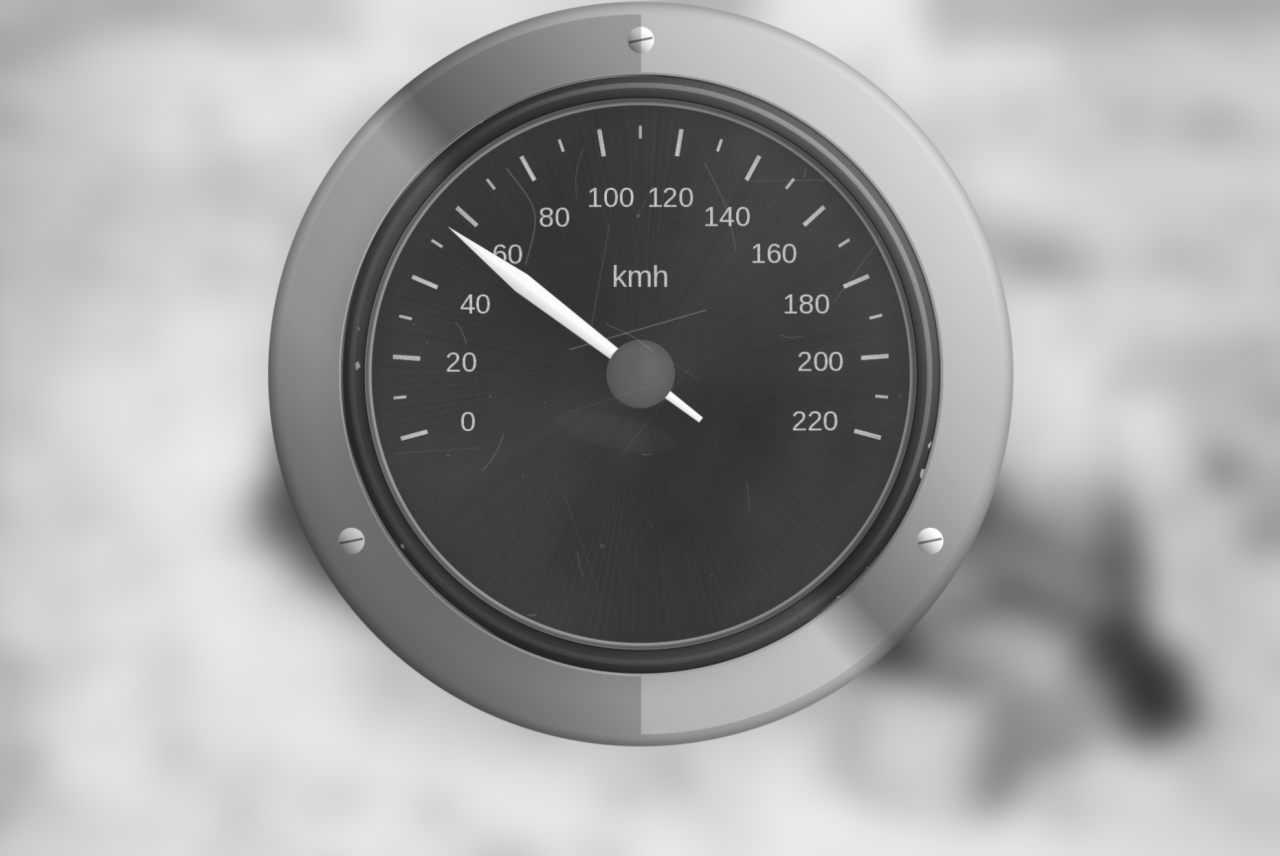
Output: 55 km/h
